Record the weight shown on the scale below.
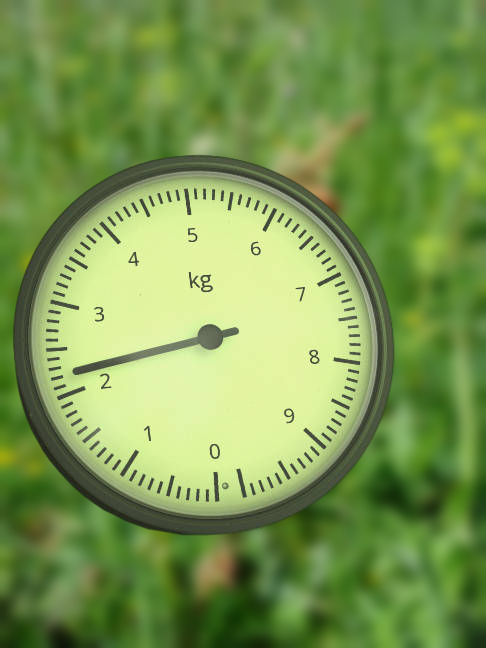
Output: 2.2 kg
